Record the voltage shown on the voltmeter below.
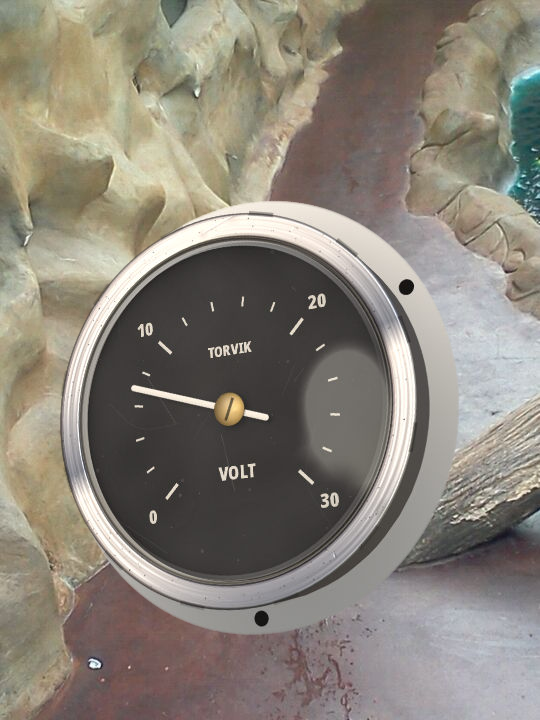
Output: 7 V
